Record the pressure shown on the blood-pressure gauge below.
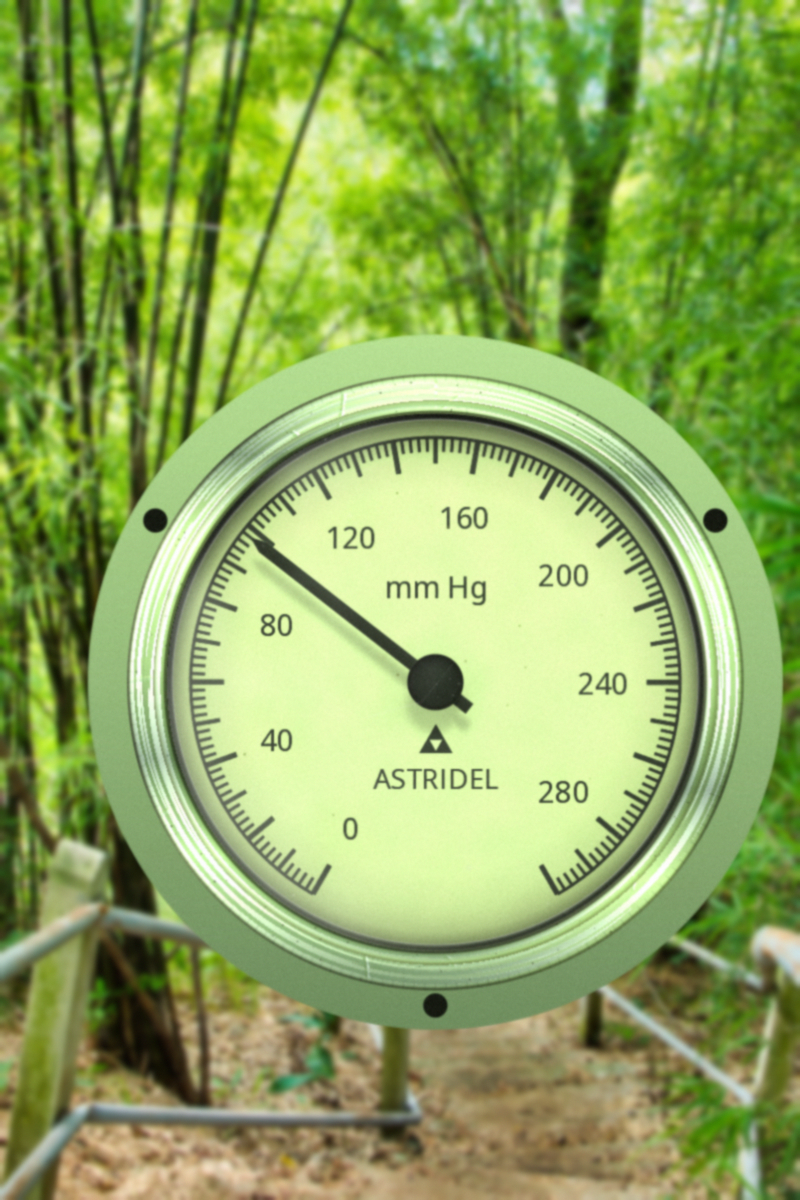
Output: 98 mmHg
